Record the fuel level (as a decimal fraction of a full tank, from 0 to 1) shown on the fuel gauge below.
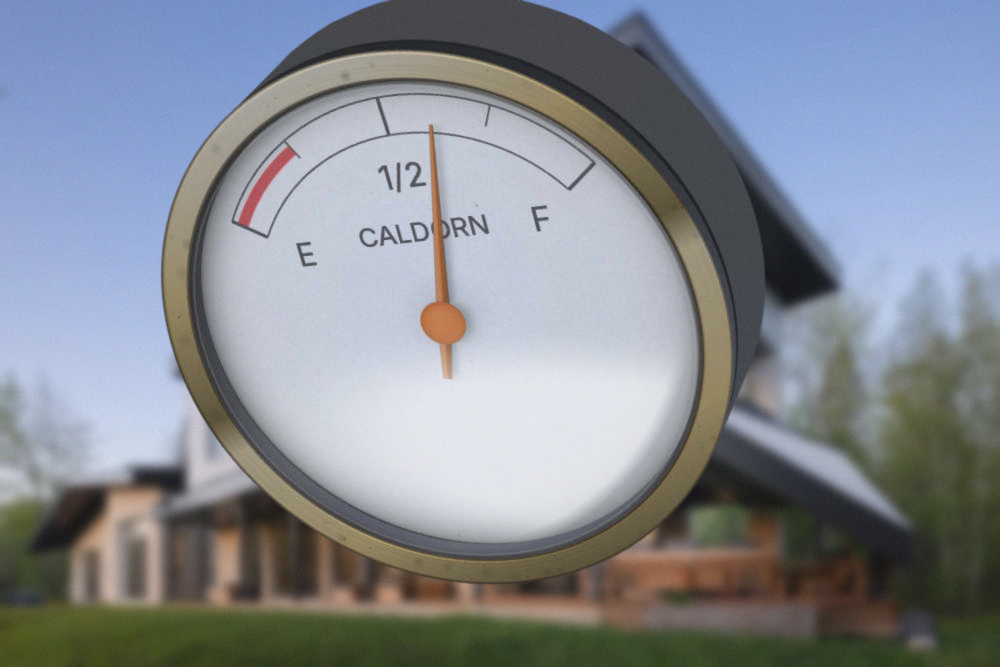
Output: 0.625
